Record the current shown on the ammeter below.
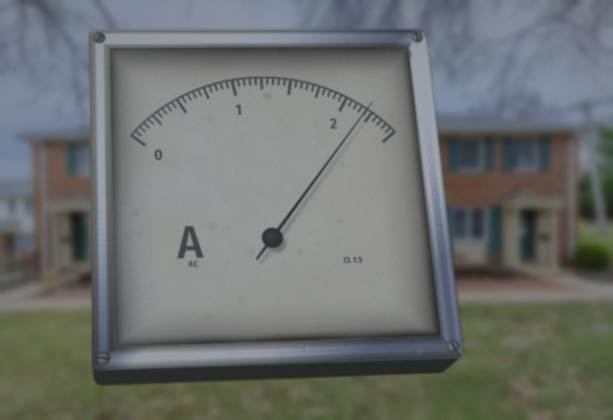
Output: 2.2 A
